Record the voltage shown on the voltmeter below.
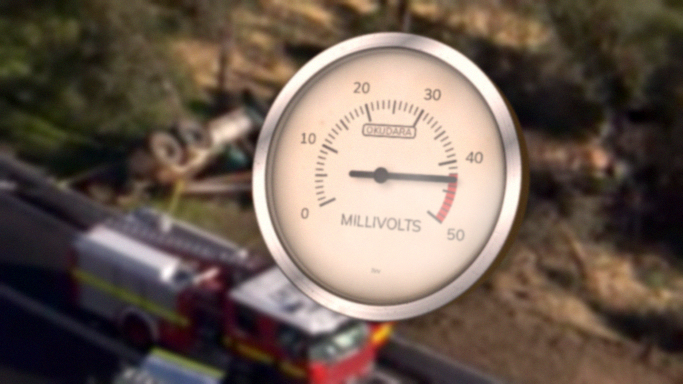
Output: 43 mV
